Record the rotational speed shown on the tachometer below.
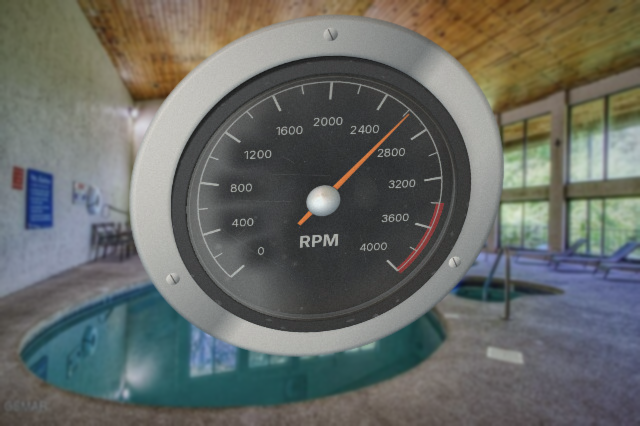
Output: 2600 rpm
